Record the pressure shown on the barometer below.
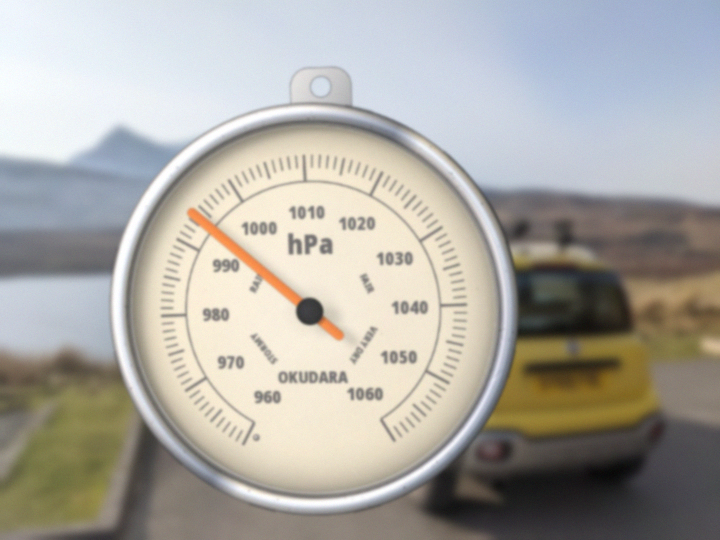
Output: 994 hPa
